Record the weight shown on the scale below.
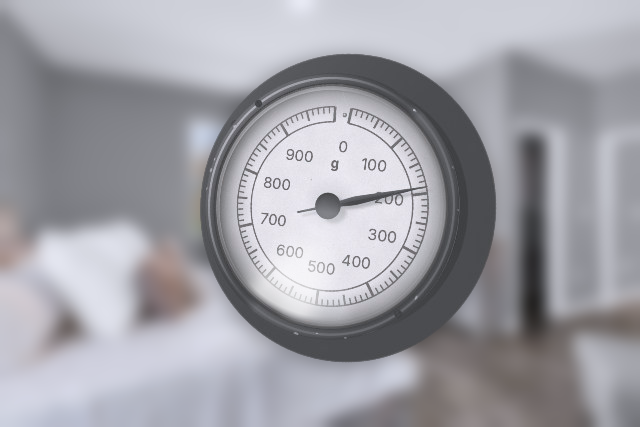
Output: 190 g
